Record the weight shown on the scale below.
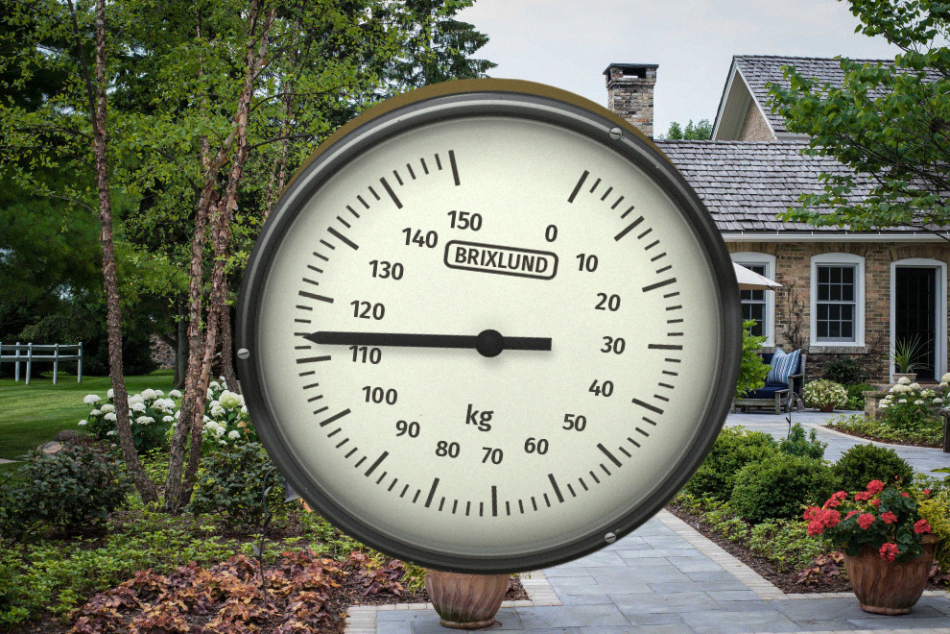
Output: 114 kg
